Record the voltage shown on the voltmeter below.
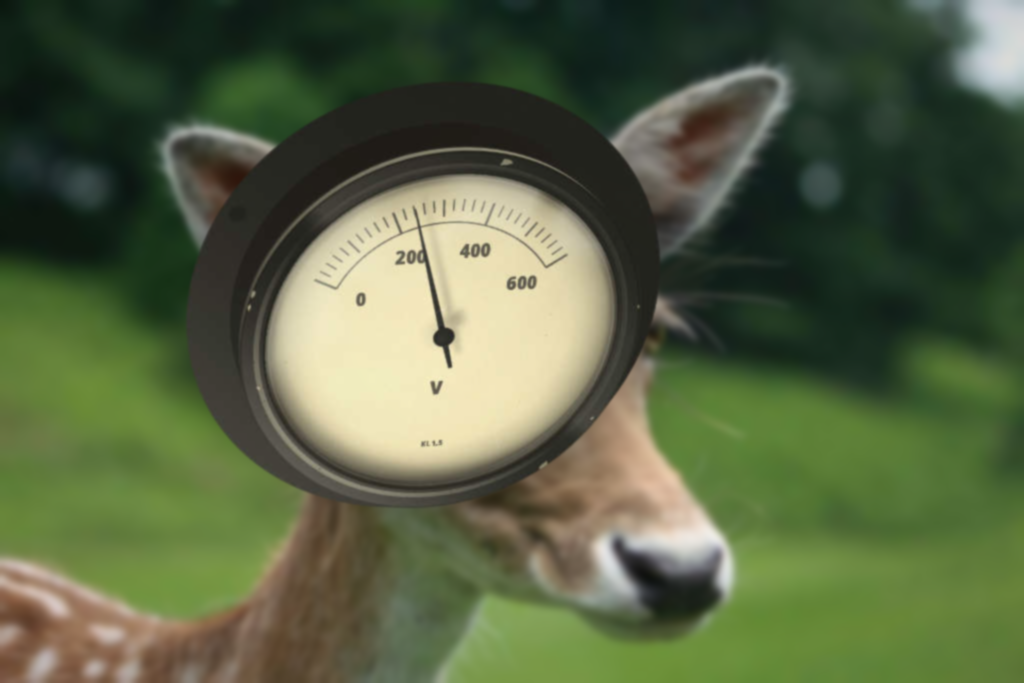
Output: 240 V
